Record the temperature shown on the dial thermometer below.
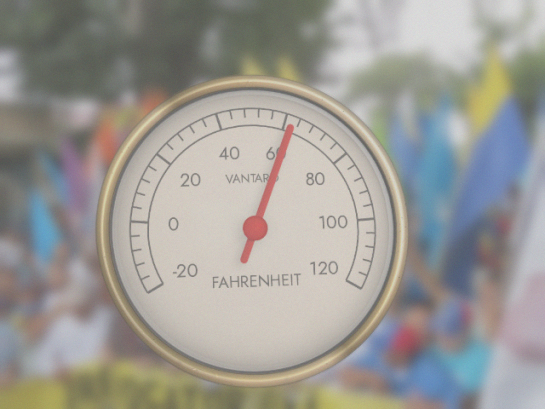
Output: 62 °F
